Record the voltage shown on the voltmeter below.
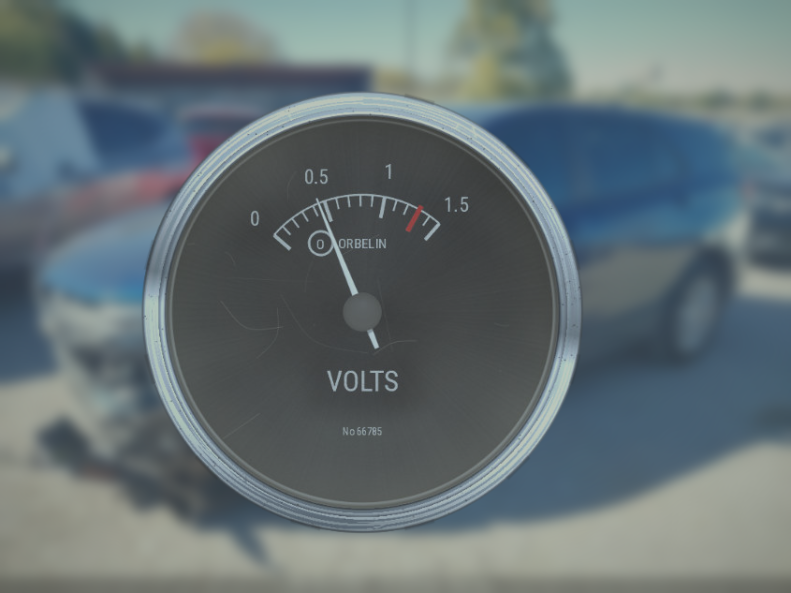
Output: 0.45 V
